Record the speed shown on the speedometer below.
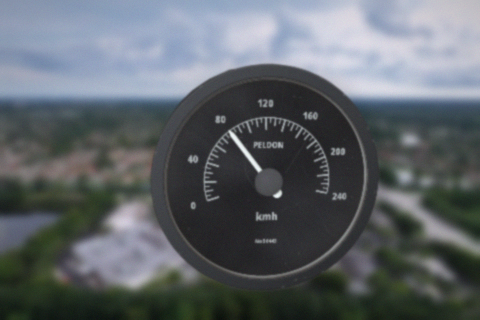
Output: 80 km/h
